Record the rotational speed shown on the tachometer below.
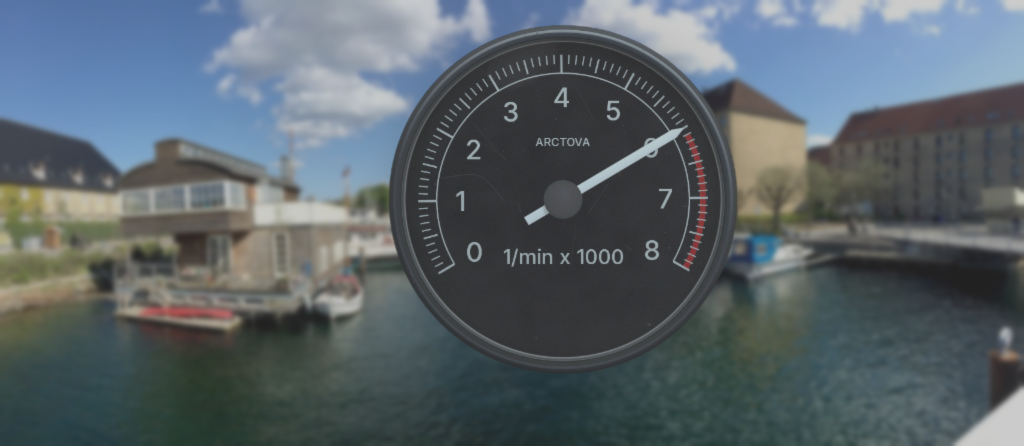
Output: 6000 rpm
